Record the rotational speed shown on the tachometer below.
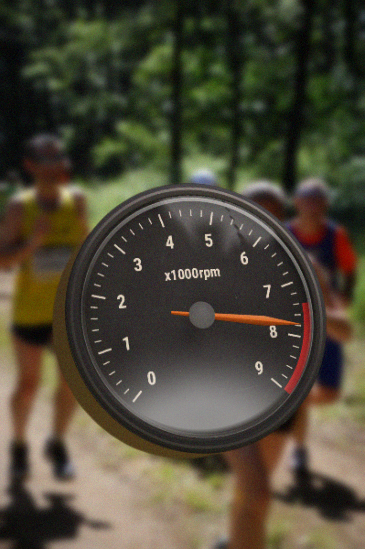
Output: 7800 rpm
